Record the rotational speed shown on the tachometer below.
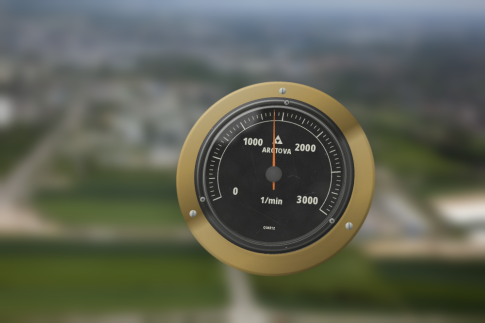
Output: 1400 rpm
